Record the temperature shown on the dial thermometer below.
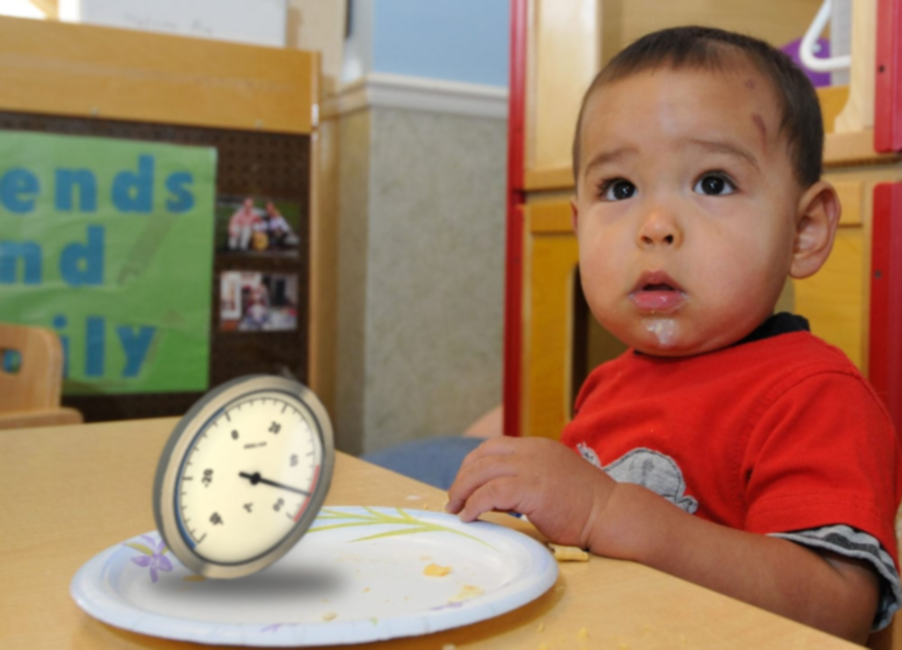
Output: 52 °C
